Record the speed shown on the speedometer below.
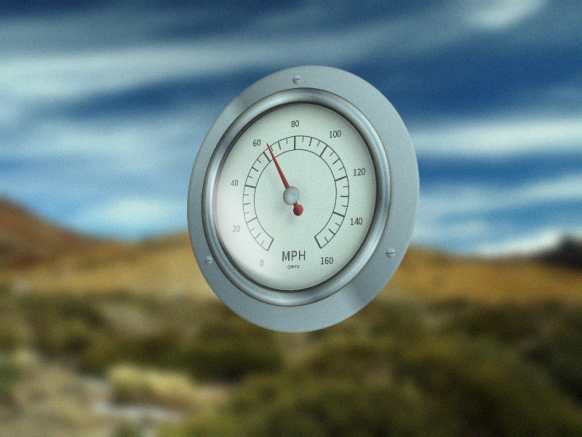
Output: 65 mph
